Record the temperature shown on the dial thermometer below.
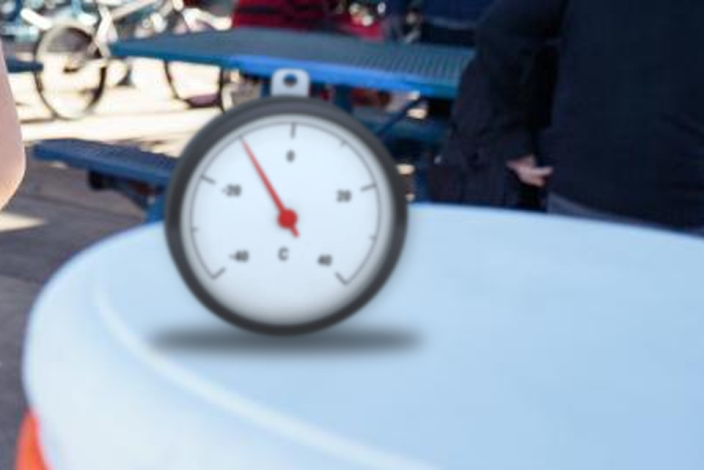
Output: -10 °C
